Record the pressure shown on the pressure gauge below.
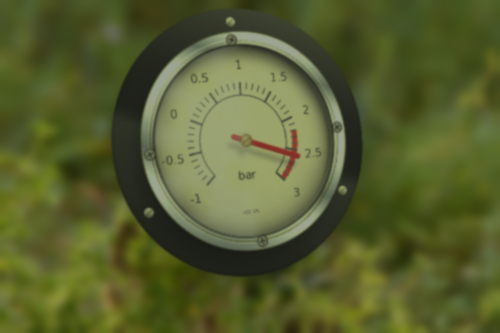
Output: 2.6 bar
